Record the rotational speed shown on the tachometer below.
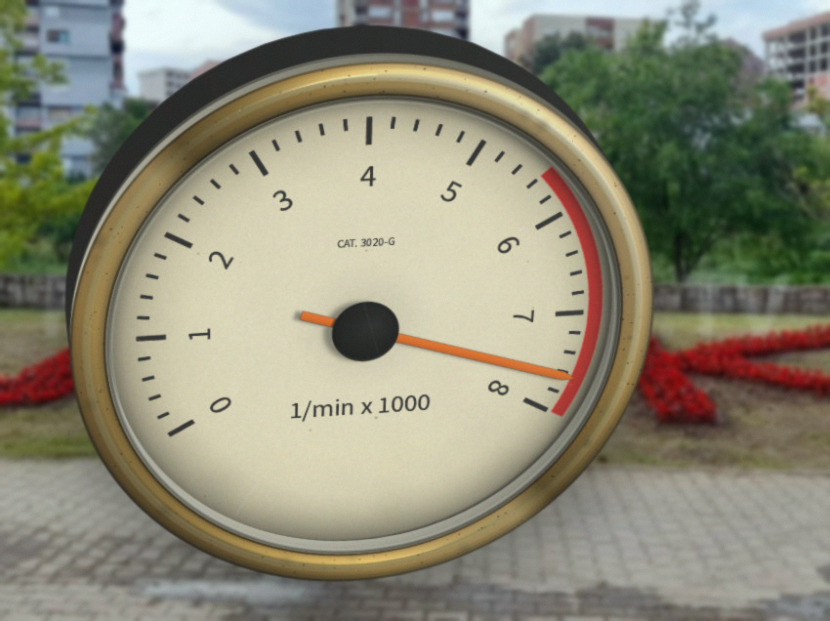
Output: 7600 rpm
